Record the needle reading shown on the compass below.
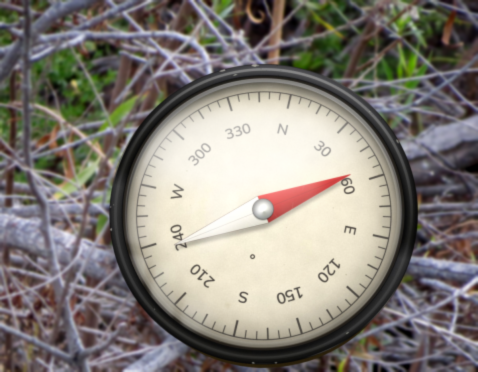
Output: 55 °
